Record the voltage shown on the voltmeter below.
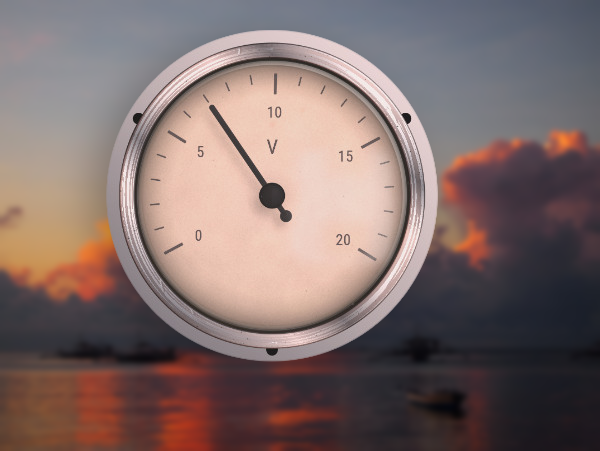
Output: 7 V
